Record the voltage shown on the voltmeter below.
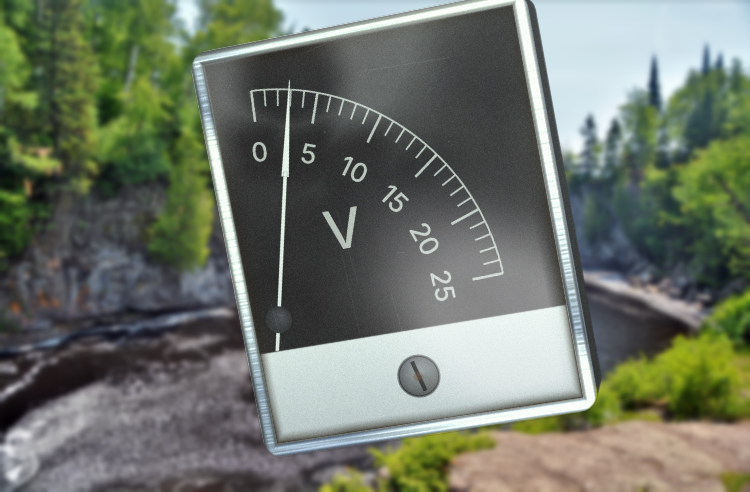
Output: 3 V
